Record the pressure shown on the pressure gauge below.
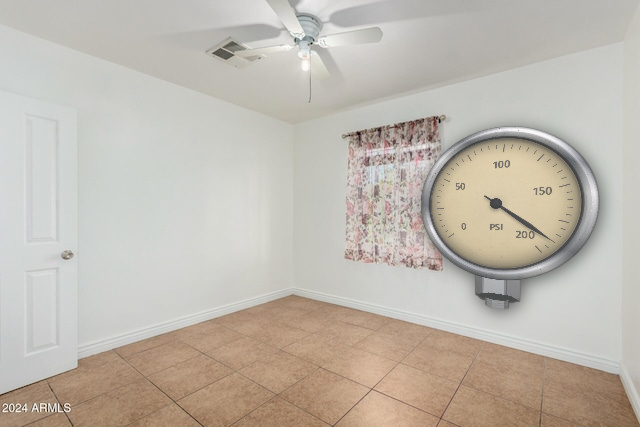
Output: 190 psi
